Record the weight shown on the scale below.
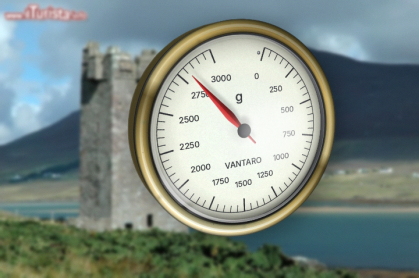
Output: 2800 g
